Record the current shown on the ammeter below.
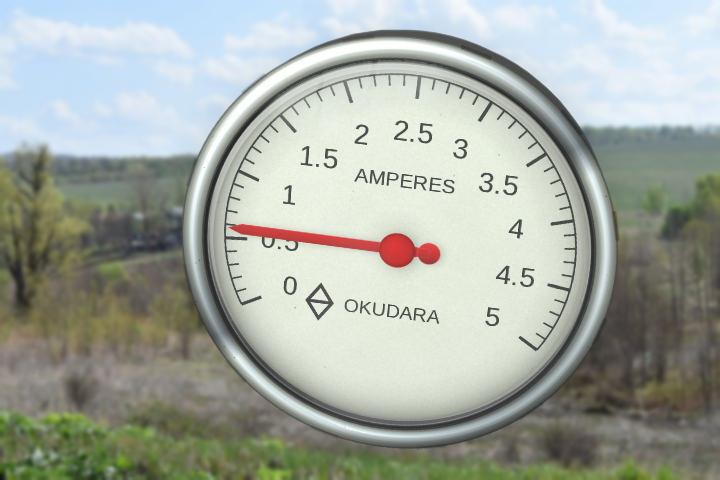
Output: 0.6 A
